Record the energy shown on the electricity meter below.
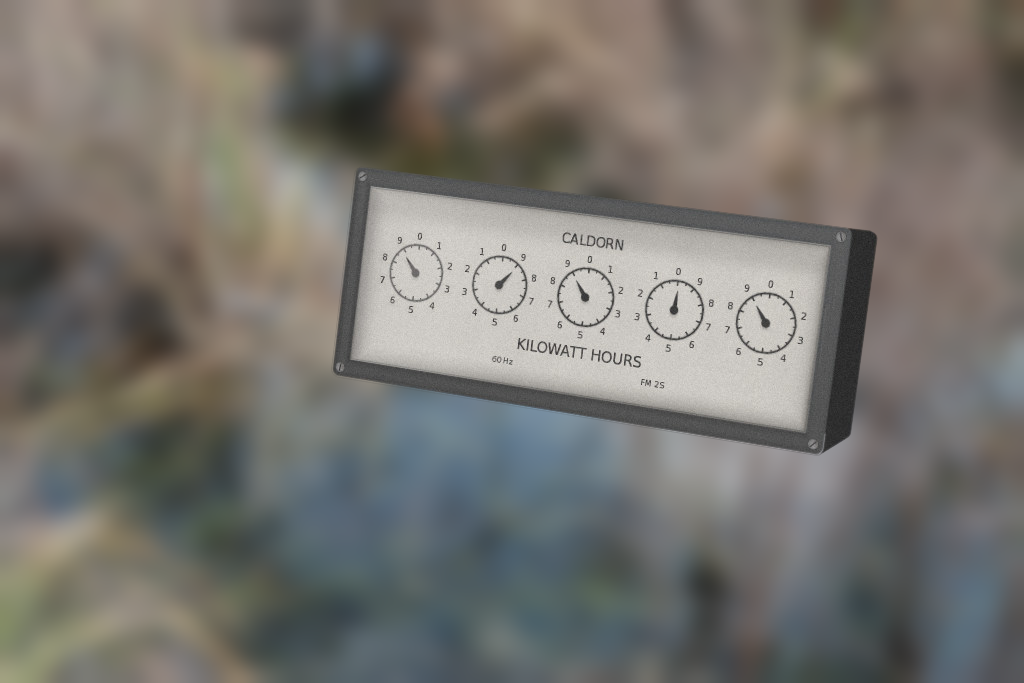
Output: 88899 kWh
